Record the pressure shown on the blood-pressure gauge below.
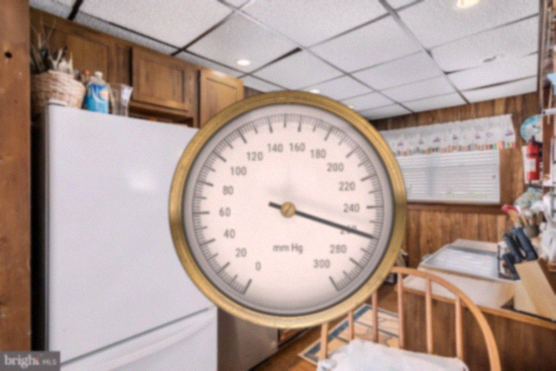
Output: 260 mmHg
